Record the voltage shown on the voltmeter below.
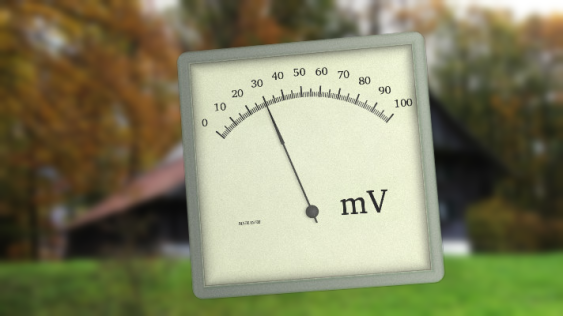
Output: 30 mV
